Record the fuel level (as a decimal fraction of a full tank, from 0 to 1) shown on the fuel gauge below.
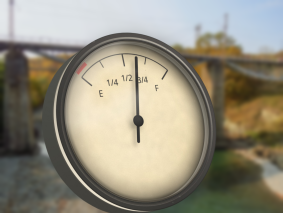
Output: 0.625
